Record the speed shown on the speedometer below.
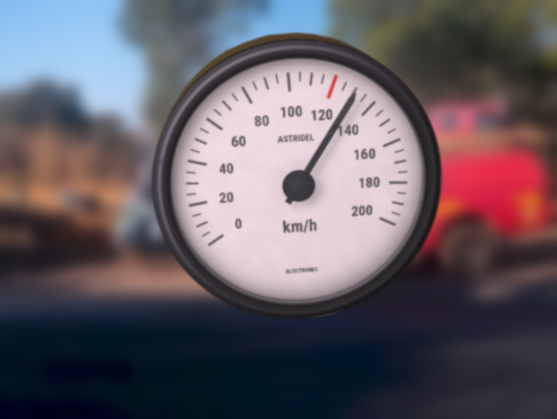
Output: 130 km/h
